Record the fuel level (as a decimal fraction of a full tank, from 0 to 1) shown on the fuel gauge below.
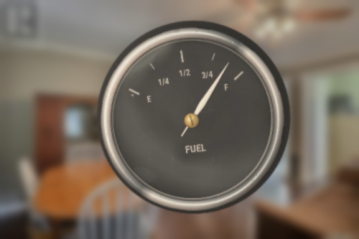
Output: 0.875
